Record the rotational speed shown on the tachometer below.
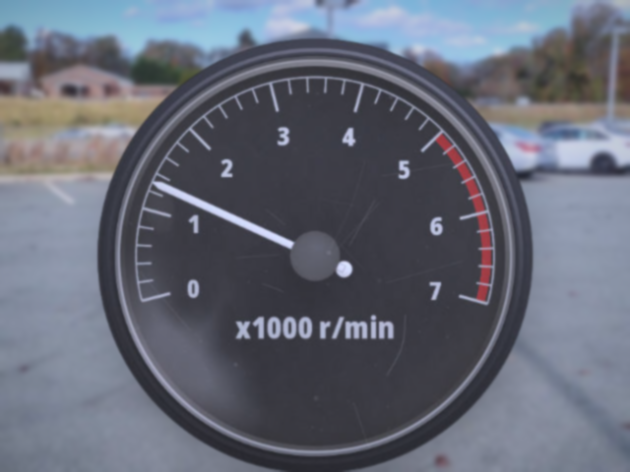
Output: 1300 rpm
